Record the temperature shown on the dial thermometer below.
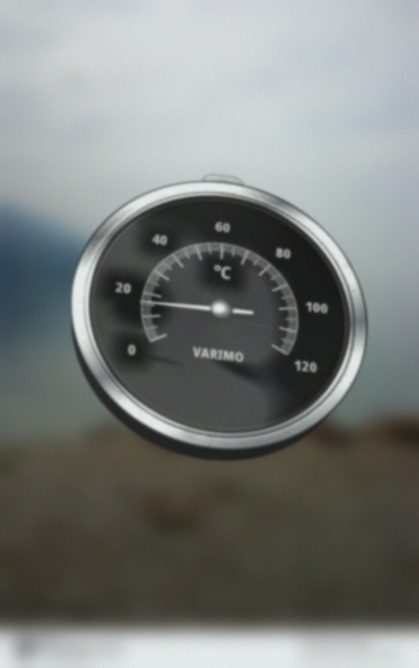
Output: 15 °C
